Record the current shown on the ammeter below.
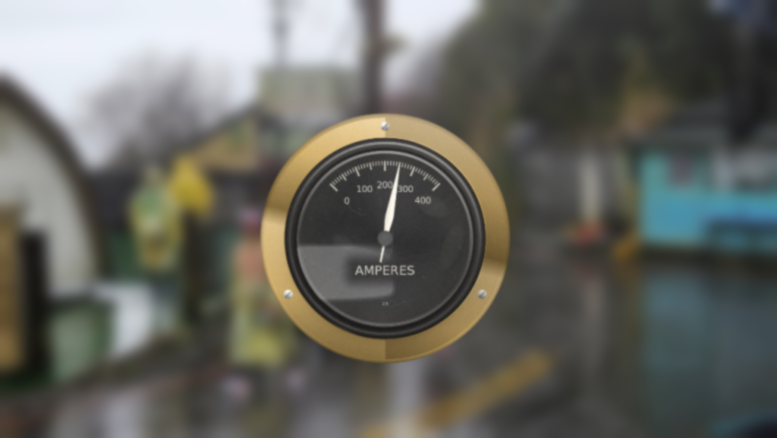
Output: 250 A
